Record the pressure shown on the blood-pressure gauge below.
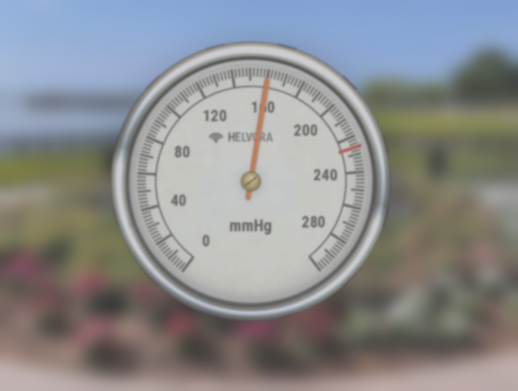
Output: 160 mmHg
